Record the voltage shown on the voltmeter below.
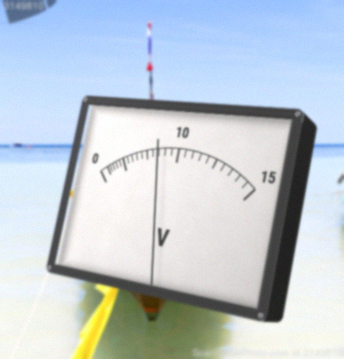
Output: 8.5 V
